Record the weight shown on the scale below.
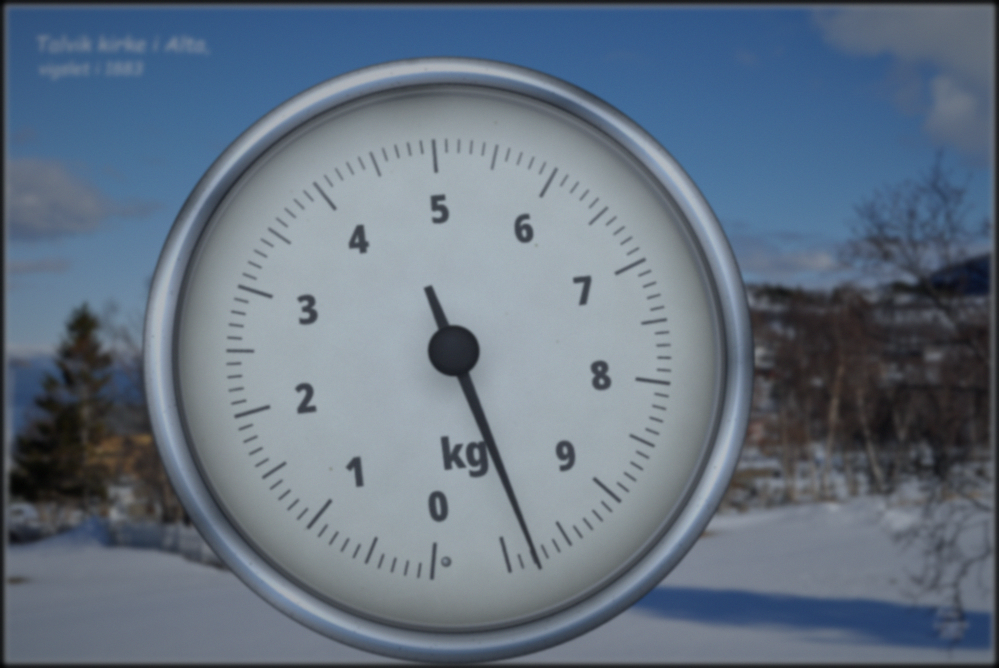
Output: 9.8 kg
